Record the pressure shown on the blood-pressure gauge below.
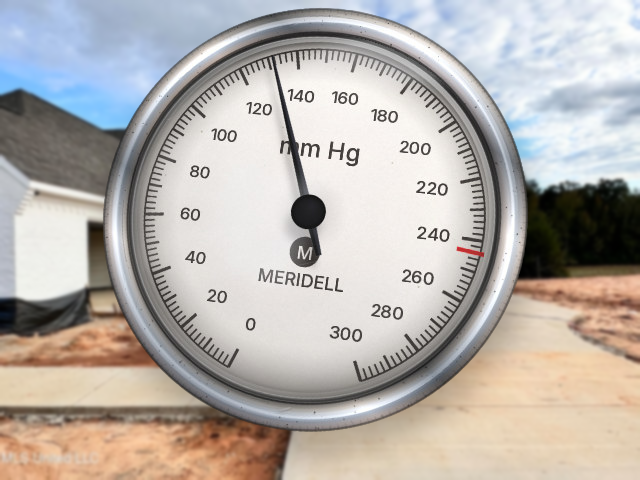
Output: 132 mmHg
